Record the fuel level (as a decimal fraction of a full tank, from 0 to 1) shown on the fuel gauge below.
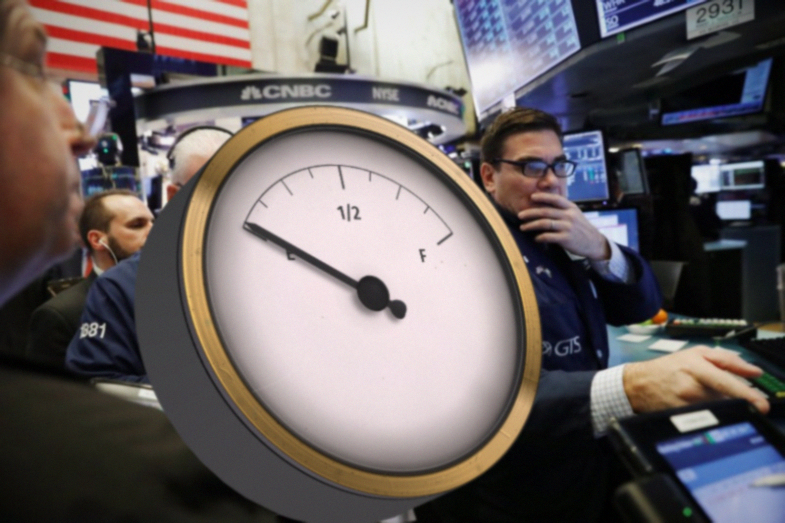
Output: 0
